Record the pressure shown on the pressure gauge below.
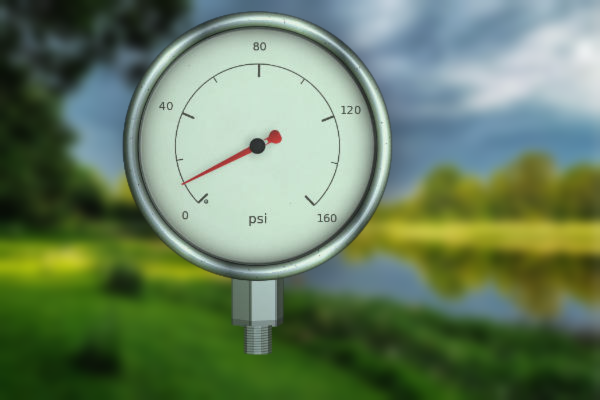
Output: 10 psi
